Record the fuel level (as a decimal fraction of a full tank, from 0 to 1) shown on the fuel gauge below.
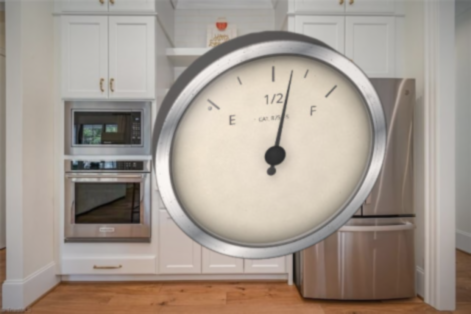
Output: 0.625
